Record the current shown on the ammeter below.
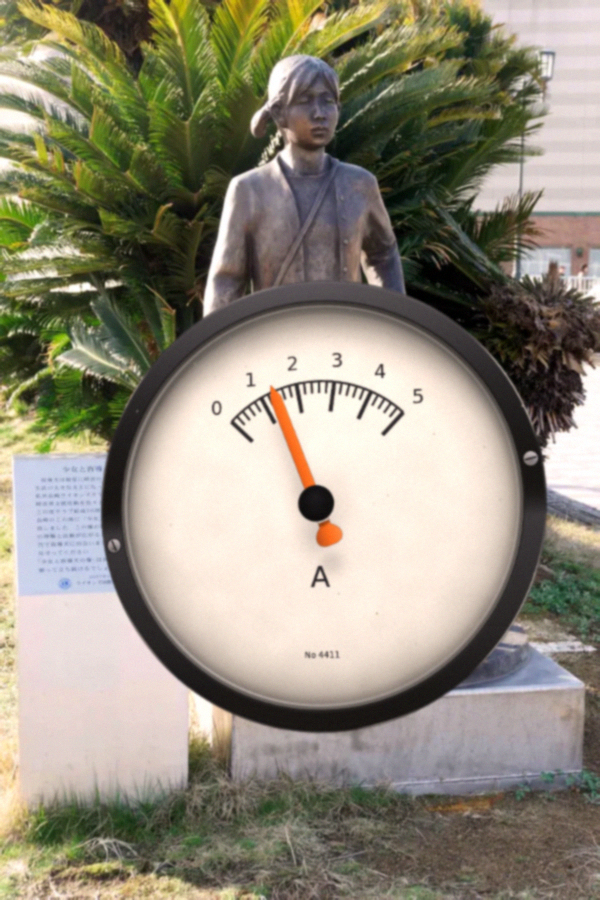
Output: 1.4 A
